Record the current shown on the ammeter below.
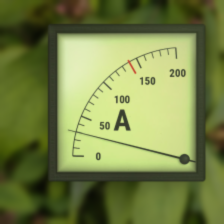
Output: 30 A
